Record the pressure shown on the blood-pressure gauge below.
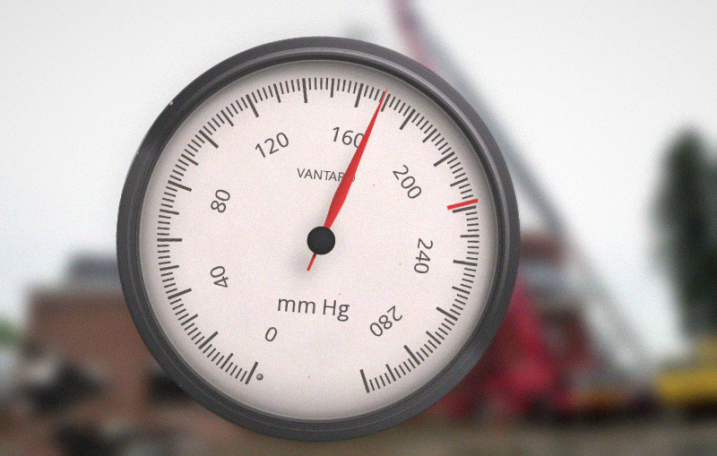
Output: 168 mmHg
